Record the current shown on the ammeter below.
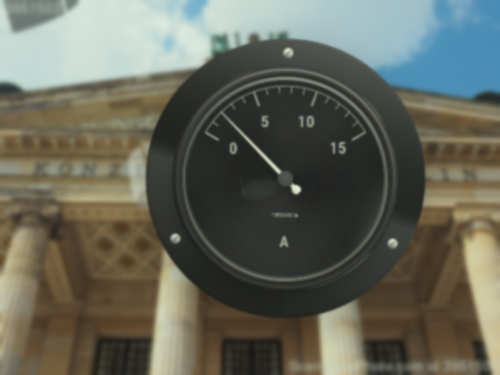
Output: 2 A
